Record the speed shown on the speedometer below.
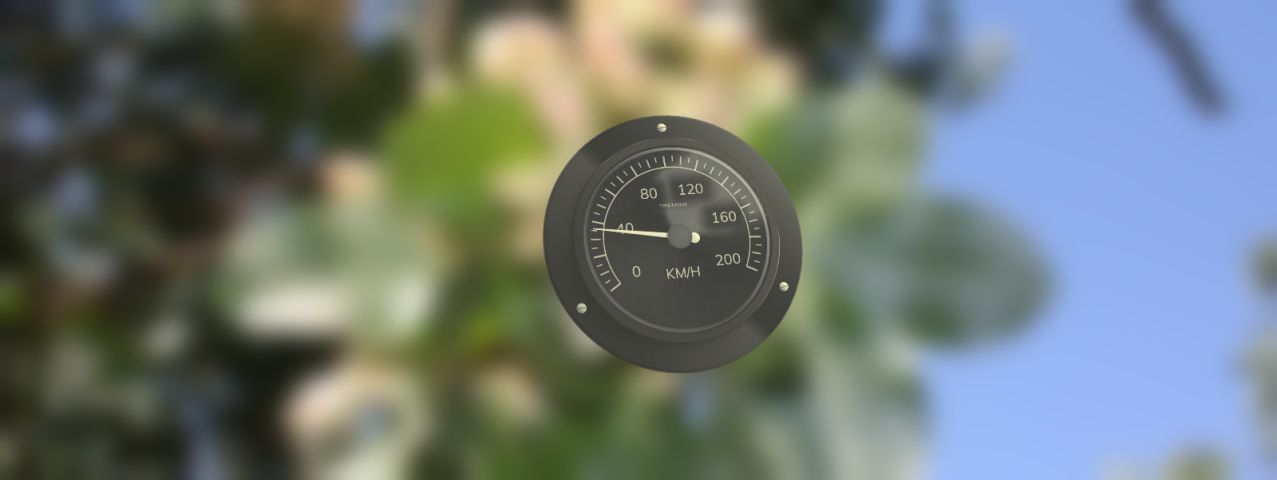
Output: 35 km/h
